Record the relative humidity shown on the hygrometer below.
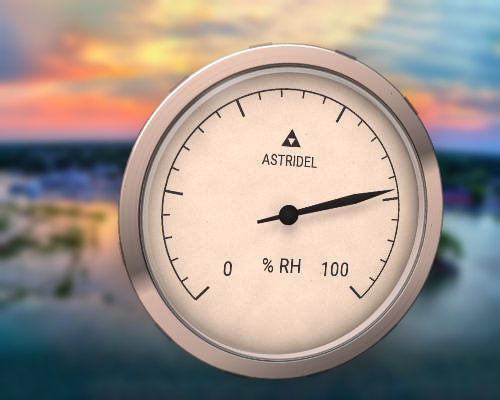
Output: 78 %
